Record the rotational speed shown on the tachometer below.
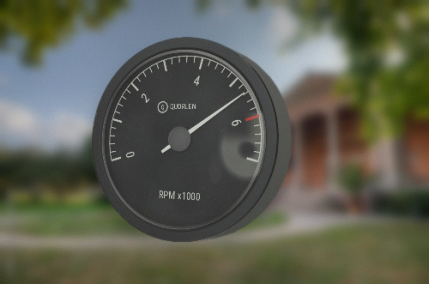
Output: 5400 rpm
